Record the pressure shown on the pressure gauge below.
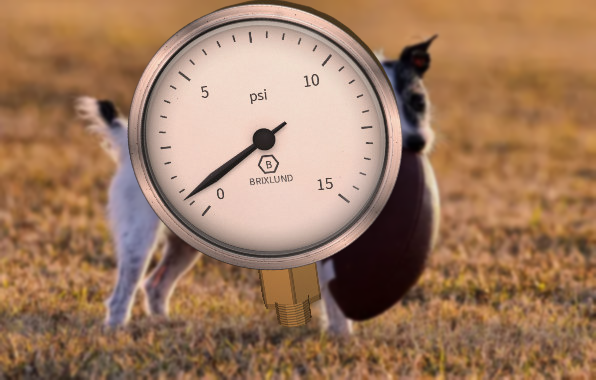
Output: 0.75 psi
